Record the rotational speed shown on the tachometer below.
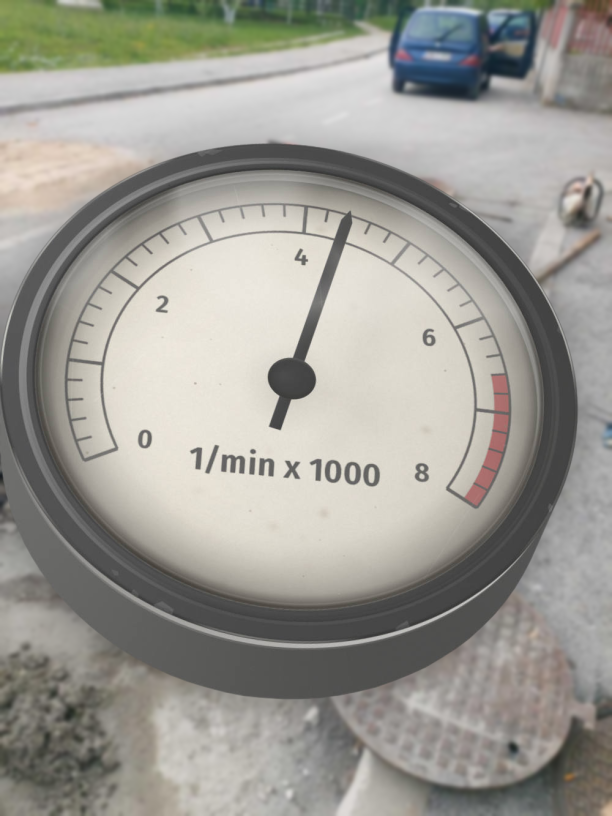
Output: 4400 rpm
